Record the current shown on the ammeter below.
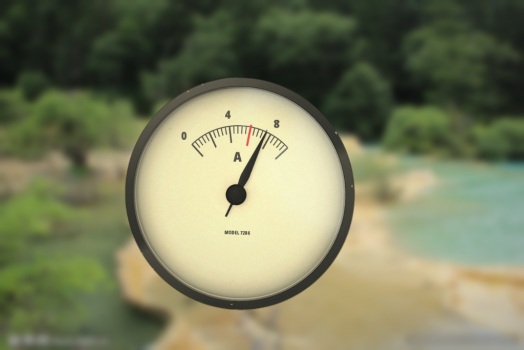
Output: 7.6 A
